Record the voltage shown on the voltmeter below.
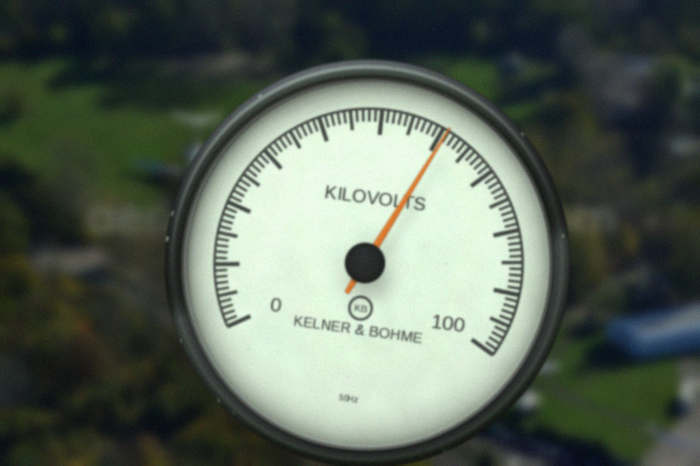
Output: 61 kV
